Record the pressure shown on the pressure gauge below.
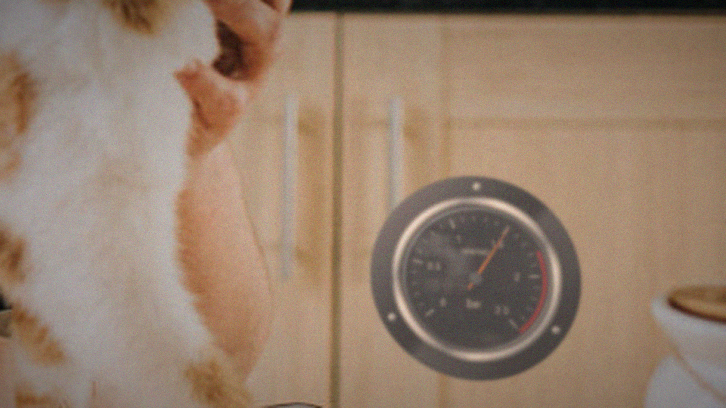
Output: 1.5 bar
